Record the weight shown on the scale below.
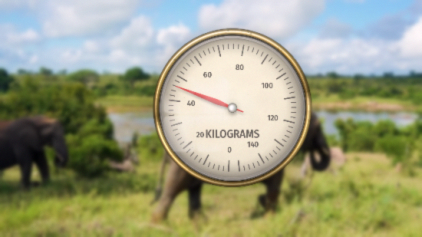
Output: 46 kg
